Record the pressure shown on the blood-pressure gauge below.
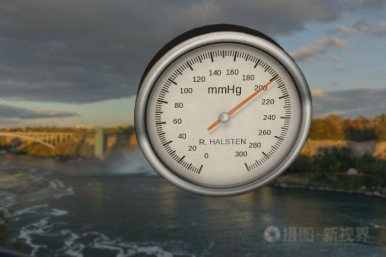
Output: 200 mmHg
